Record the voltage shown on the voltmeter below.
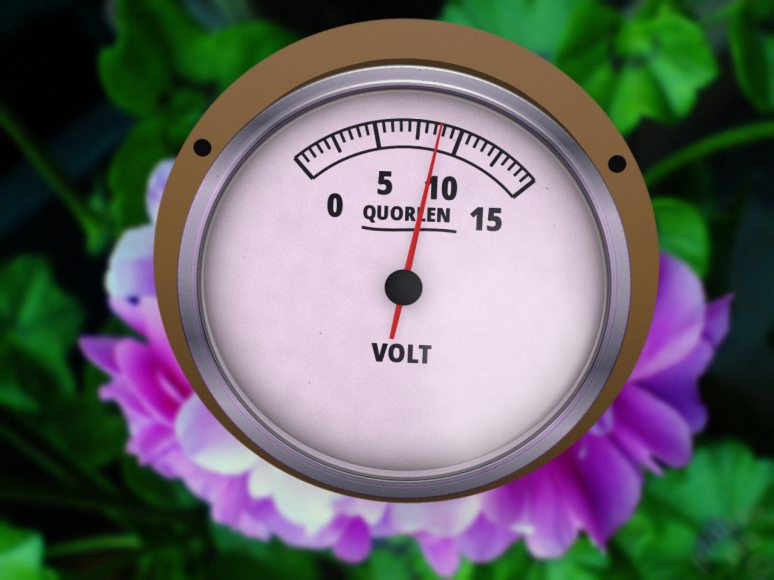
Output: 8.75 V
